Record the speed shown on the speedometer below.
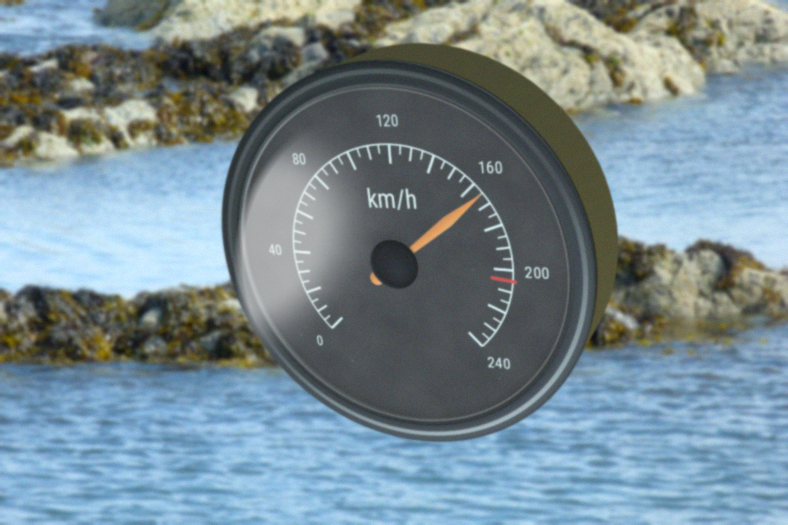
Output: 165 km/h
